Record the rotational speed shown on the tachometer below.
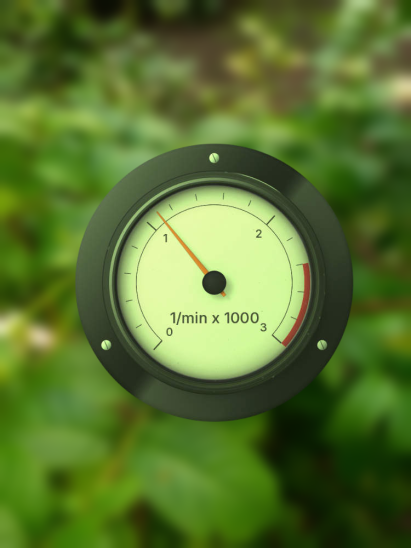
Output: 1100 rpm
